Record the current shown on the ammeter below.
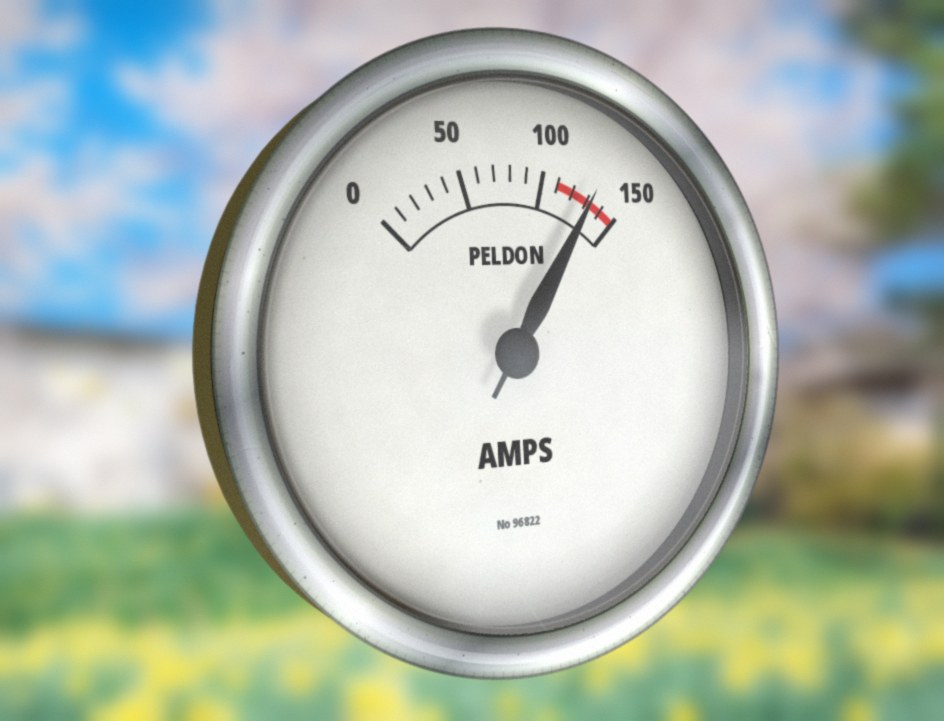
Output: 130 A
